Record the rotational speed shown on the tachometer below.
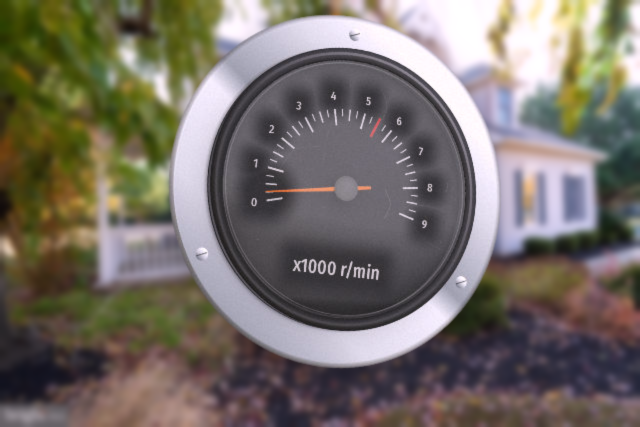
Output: 250 rpm
